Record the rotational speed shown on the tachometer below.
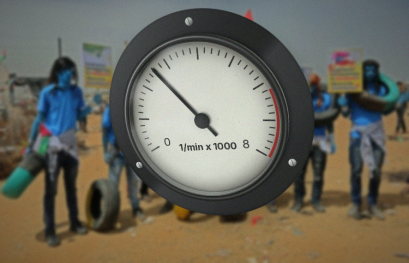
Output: 2600 rpm
